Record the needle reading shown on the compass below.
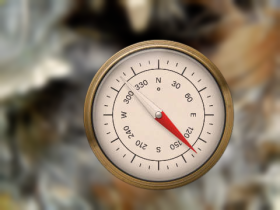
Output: 135 °
